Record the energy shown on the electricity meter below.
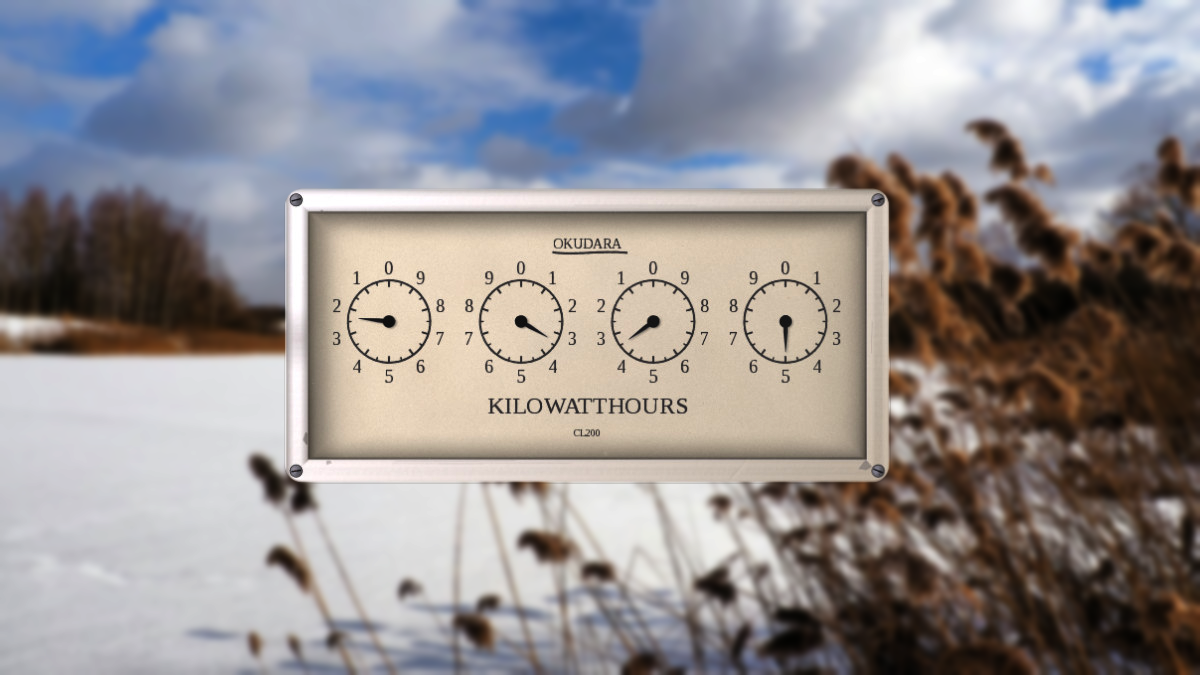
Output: 2335 kWh
